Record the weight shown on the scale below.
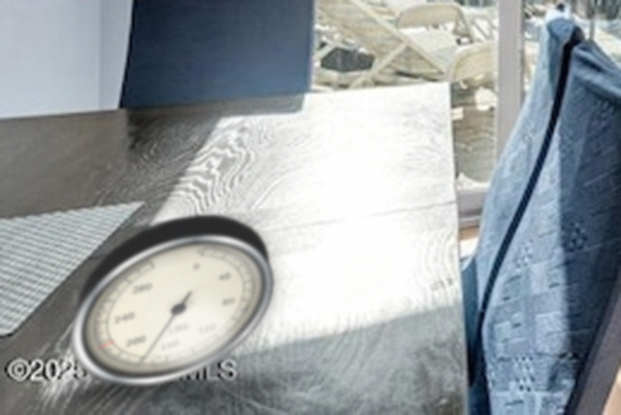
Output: 180 lb
